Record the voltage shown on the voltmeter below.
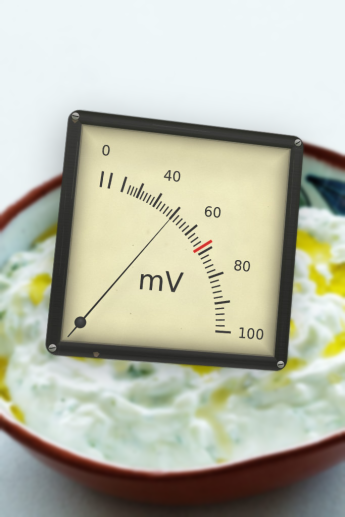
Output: 50 mV
